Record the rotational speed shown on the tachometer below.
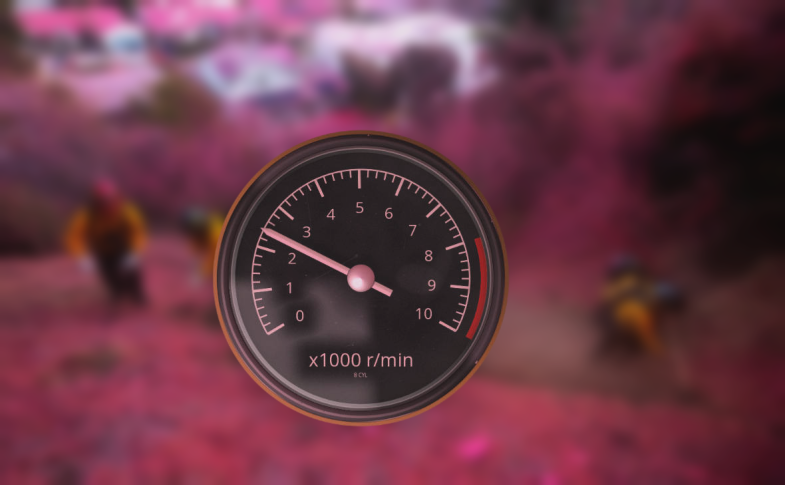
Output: 2400 rpm
